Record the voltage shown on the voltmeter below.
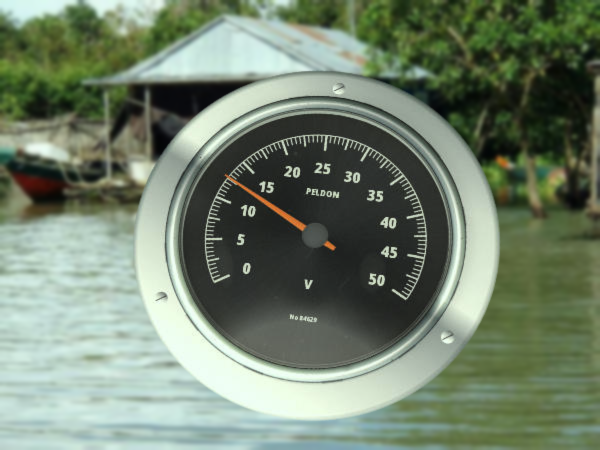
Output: 12.5 V
